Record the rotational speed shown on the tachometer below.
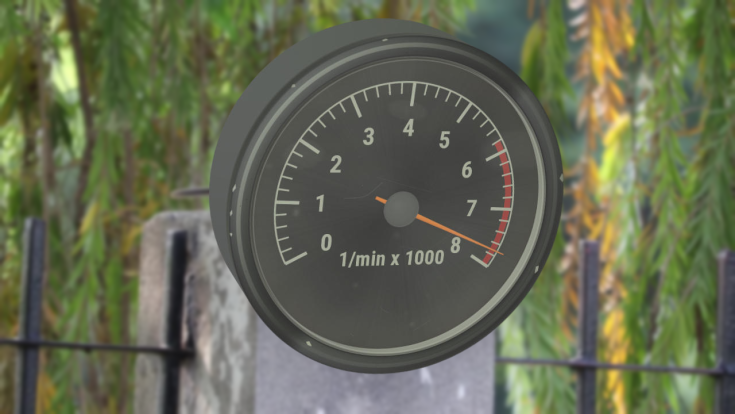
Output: 7700 rpm
